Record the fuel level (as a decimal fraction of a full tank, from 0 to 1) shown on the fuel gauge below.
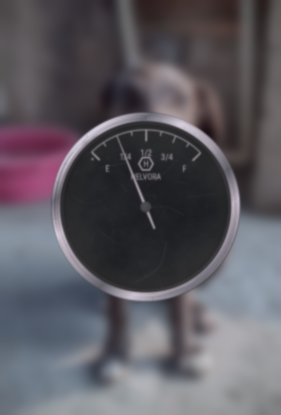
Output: 0.25
